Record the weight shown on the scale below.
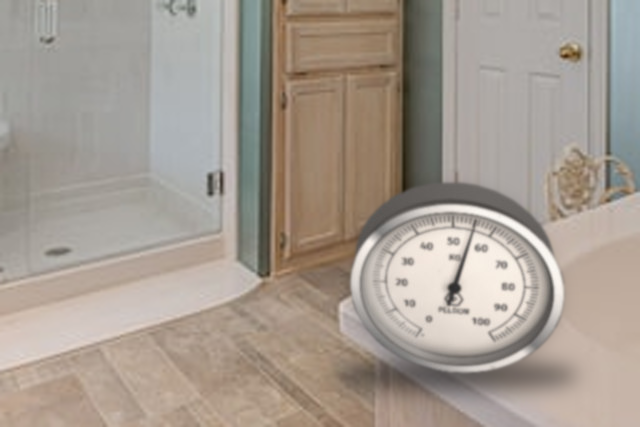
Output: 55 kg
